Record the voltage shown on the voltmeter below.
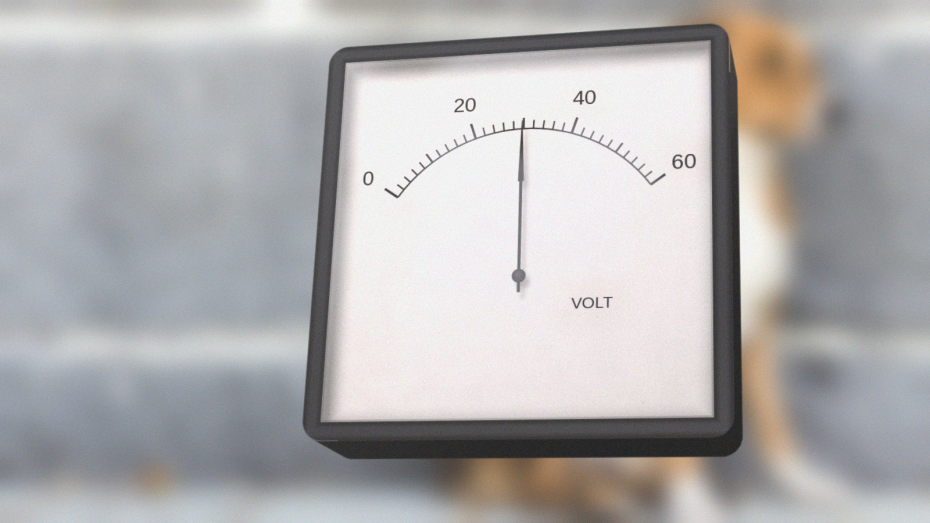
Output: 30 V
